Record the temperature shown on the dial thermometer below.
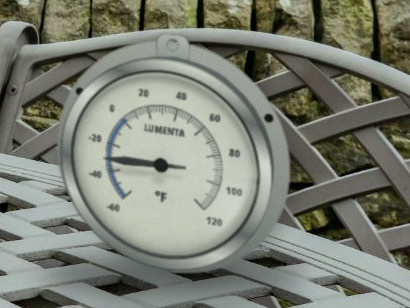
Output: -30 °F
